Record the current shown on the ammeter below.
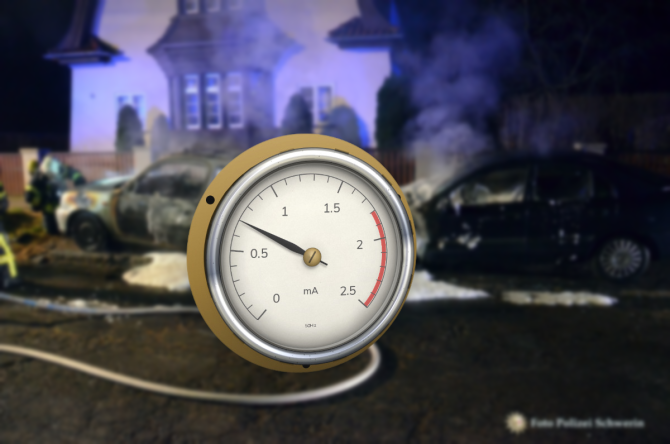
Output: 0.7 mA
